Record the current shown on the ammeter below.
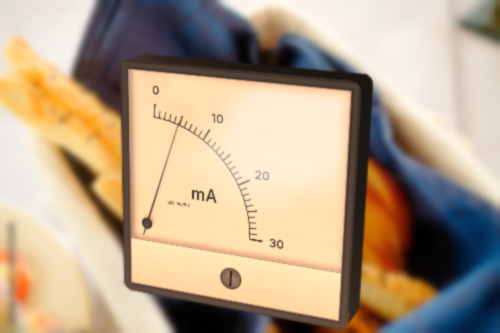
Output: 5 mA
